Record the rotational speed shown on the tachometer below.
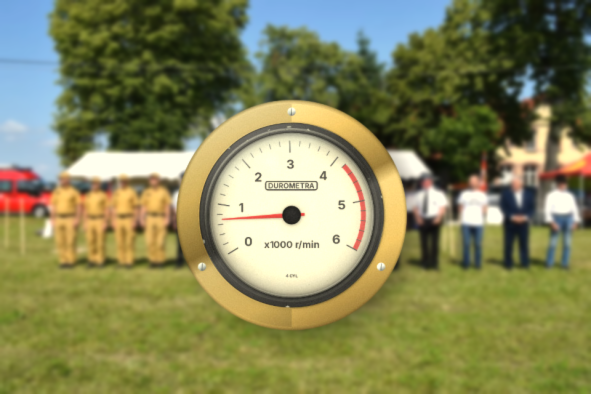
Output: 700 rpm
